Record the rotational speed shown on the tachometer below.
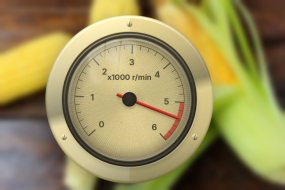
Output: 5400 rpm
